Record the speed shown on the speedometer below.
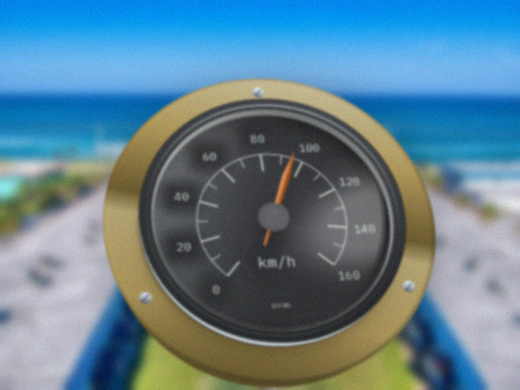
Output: 95 km/h
